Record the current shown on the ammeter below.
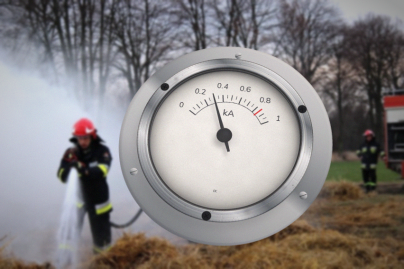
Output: 0.3 kA
